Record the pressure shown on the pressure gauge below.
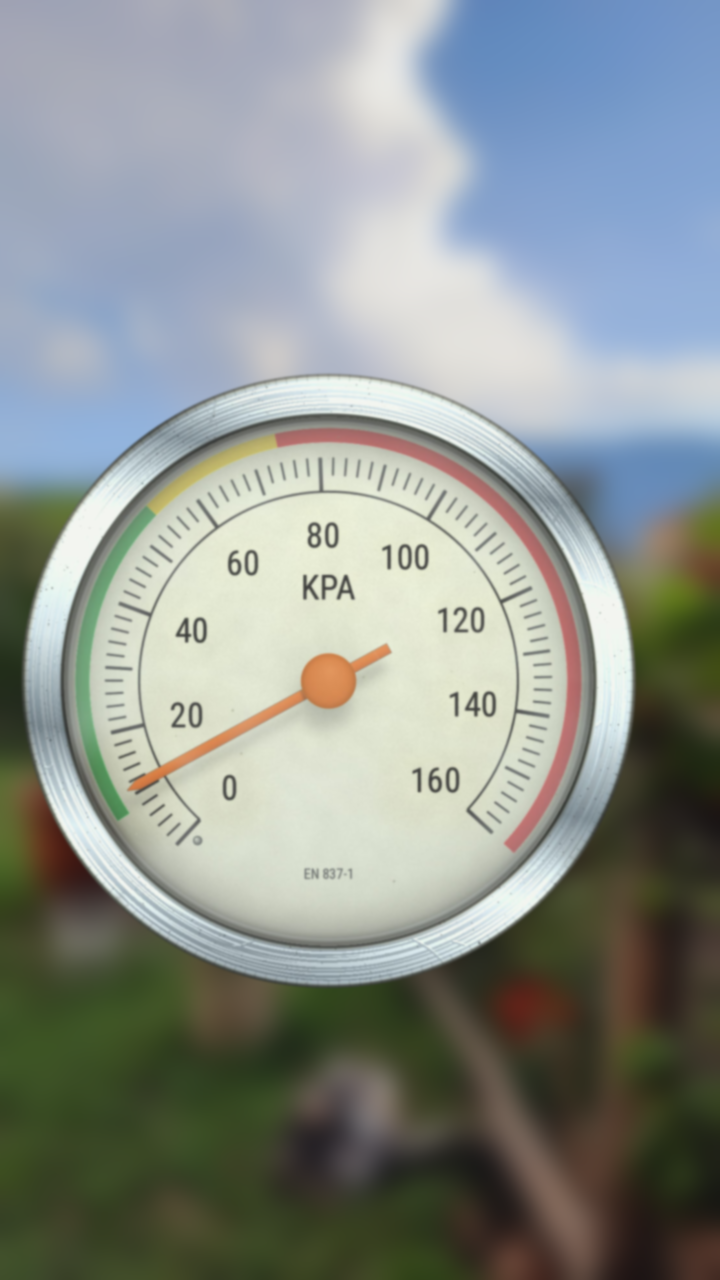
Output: 11 kPa
